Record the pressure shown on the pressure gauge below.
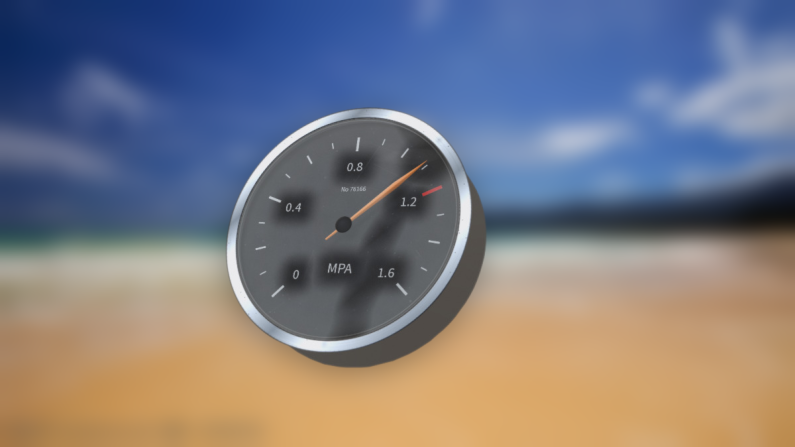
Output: 1.1 MPa
